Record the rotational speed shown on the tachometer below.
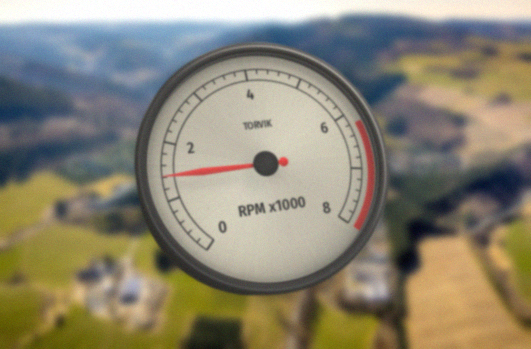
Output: 1400 rpm
